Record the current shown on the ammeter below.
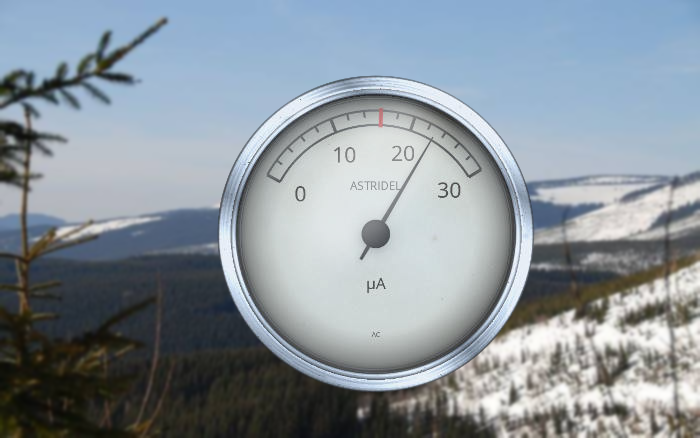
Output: 23 µA
